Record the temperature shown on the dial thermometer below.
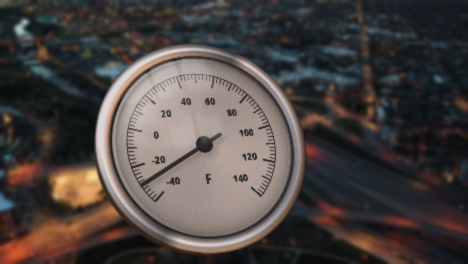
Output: -30 °F
